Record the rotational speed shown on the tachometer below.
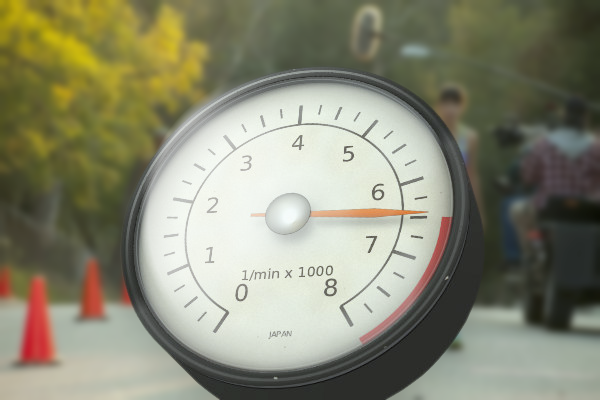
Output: 6500 rpm
